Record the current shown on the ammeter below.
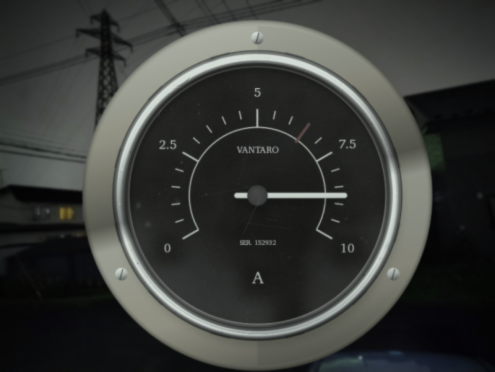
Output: 8.75 A
